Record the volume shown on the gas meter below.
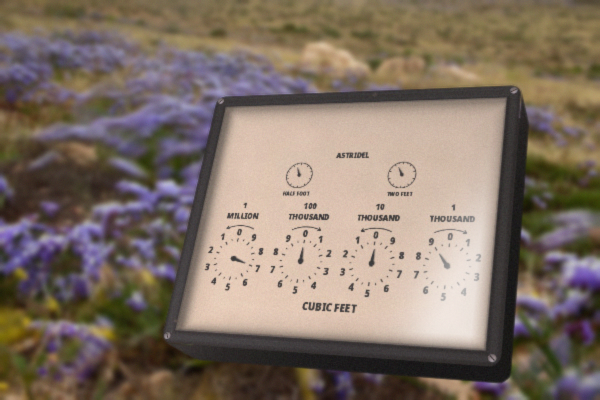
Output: 699900 ft³
